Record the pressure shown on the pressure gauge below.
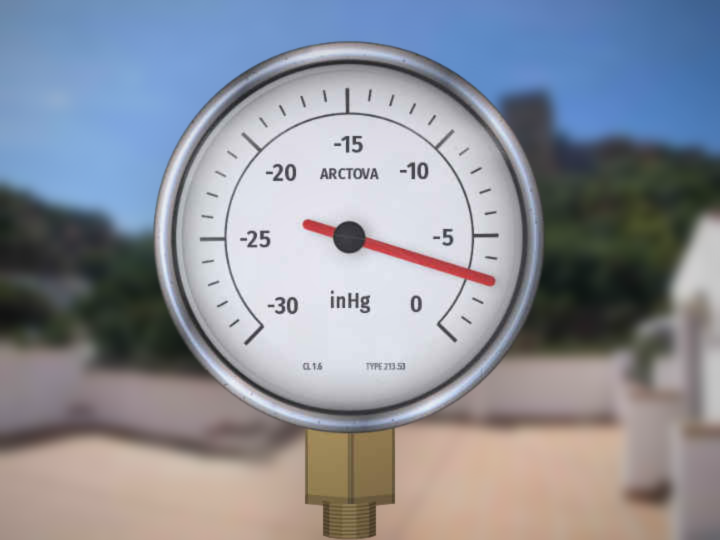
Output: -3 inHg
